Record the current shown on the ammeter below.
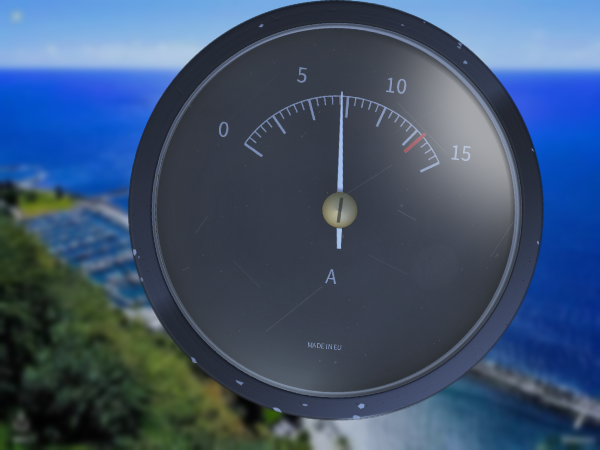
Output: 7 A
